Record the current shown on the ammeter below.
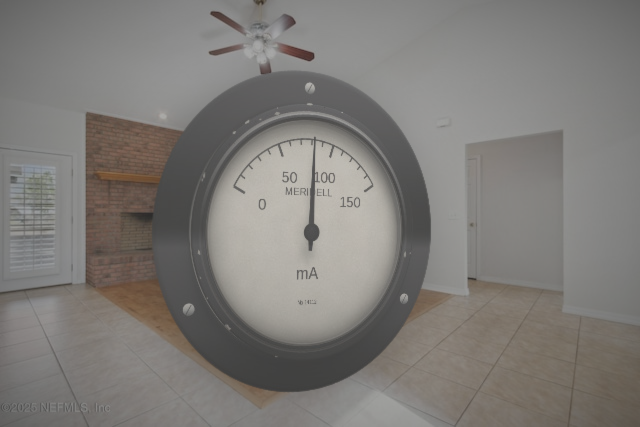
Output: 80 mA
